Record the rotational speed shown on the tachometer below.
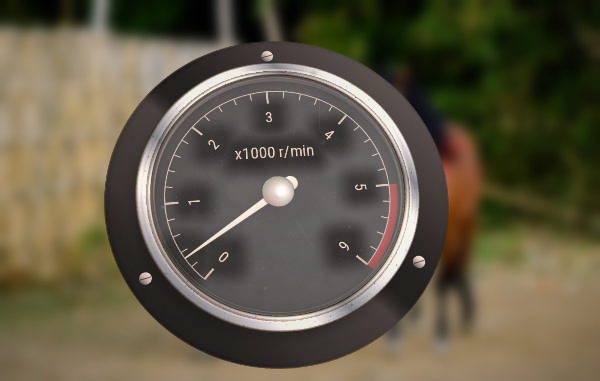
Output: 300 rpm
